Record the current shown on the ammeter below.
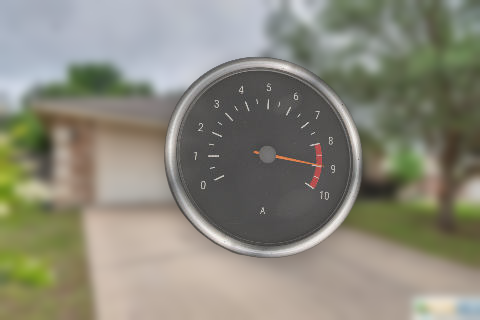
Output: 9 A
